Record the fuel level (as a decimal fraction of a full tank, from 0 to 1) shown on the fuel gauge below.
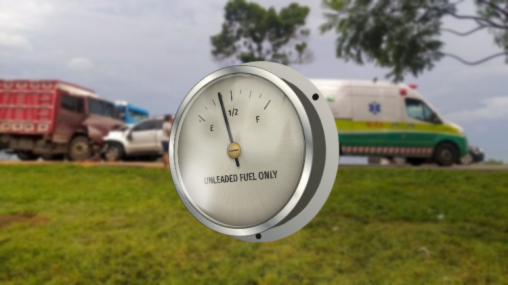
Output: 0.375
